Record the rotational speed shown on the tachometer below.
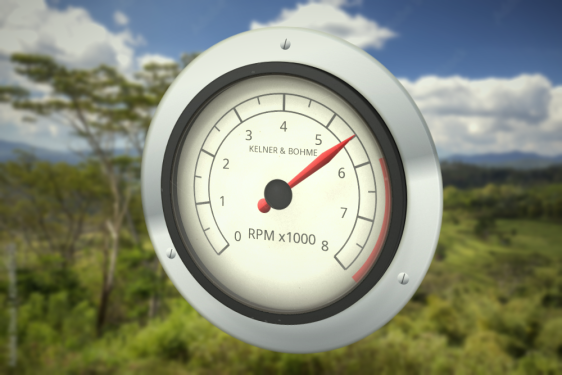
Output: 5500 rpm
